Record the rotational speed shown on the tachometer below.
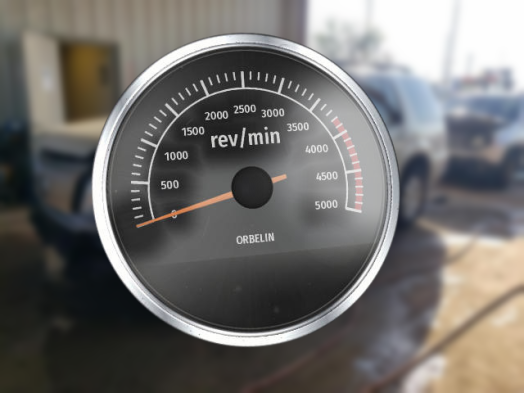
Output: 0 rpm
